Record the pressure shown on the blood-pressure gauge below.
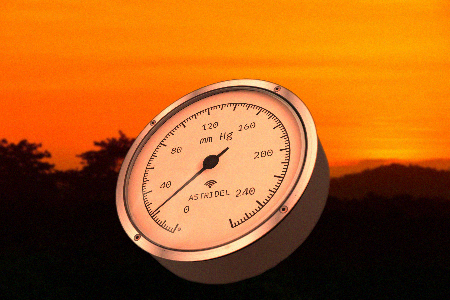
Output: 20 mmHg
